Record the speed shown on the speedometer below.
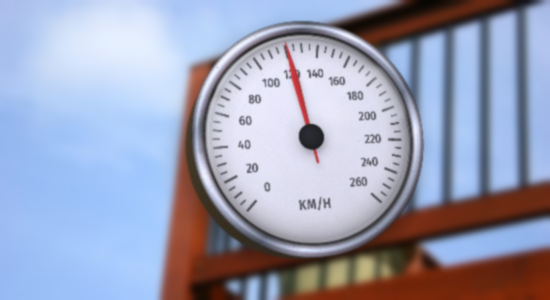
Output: 120 km/h
